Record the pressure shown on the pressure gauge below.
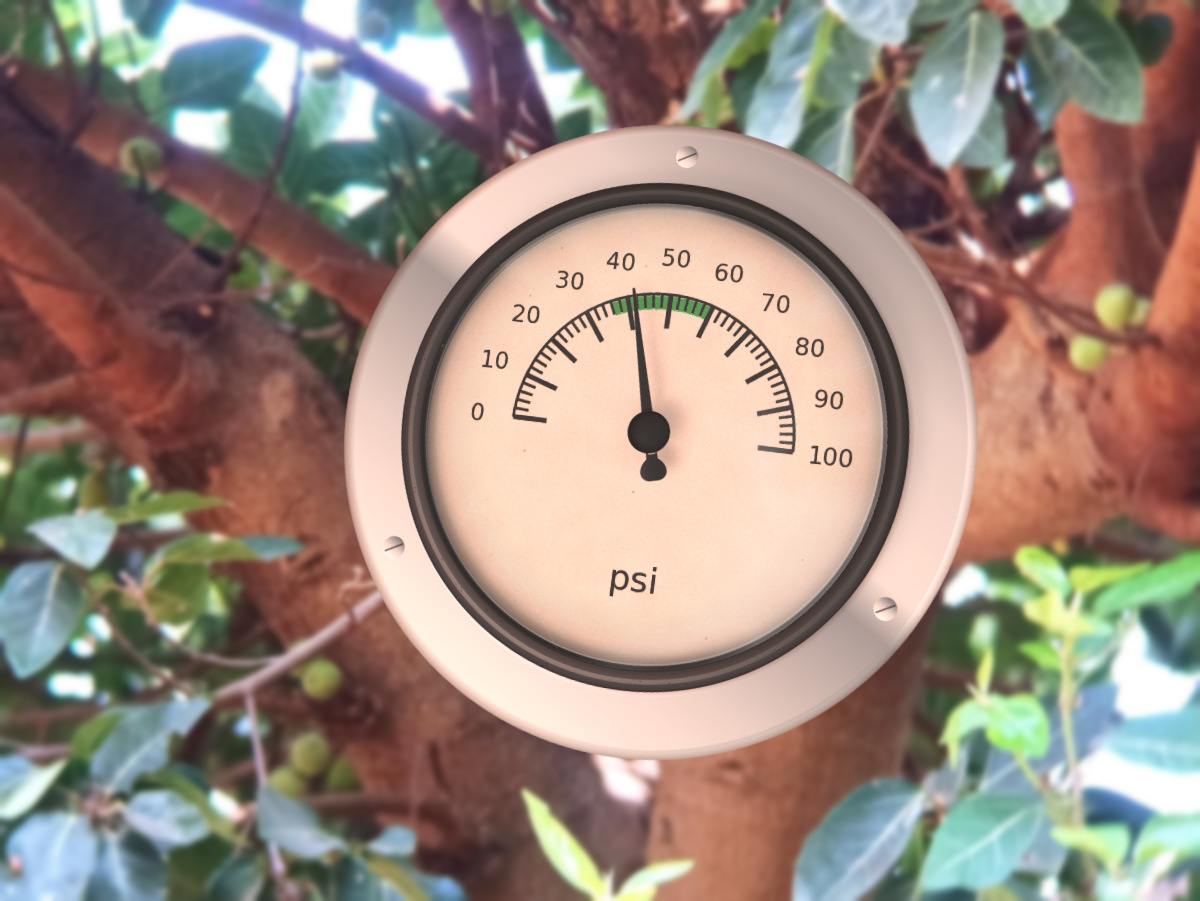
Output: 42 psi
